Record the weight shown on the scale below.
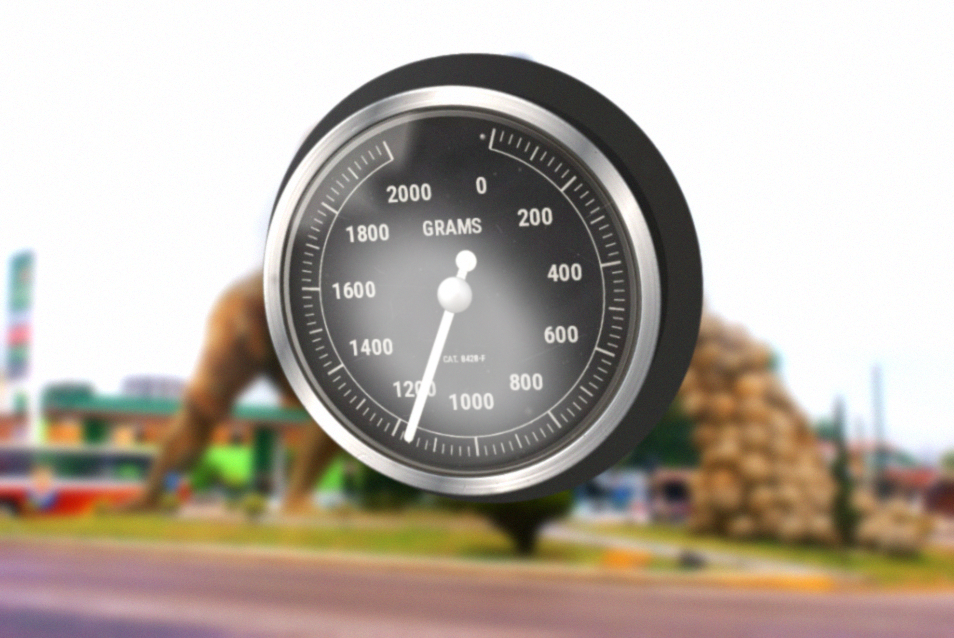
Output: 1160 g
